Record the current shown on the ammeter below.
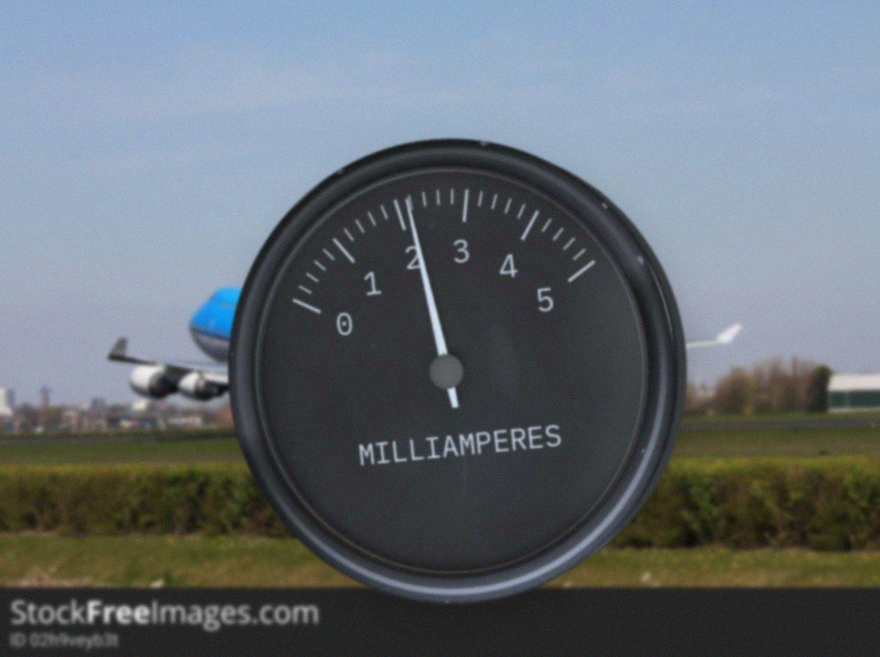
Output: 2.2 mA
